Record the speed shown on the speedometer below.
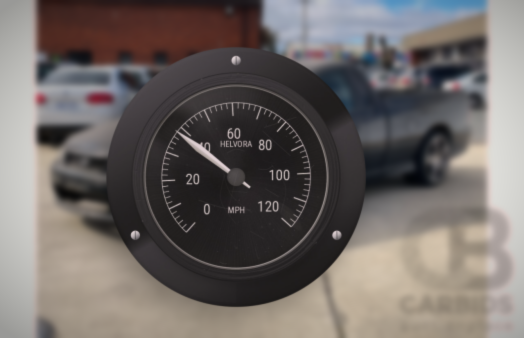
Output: 38 mph
